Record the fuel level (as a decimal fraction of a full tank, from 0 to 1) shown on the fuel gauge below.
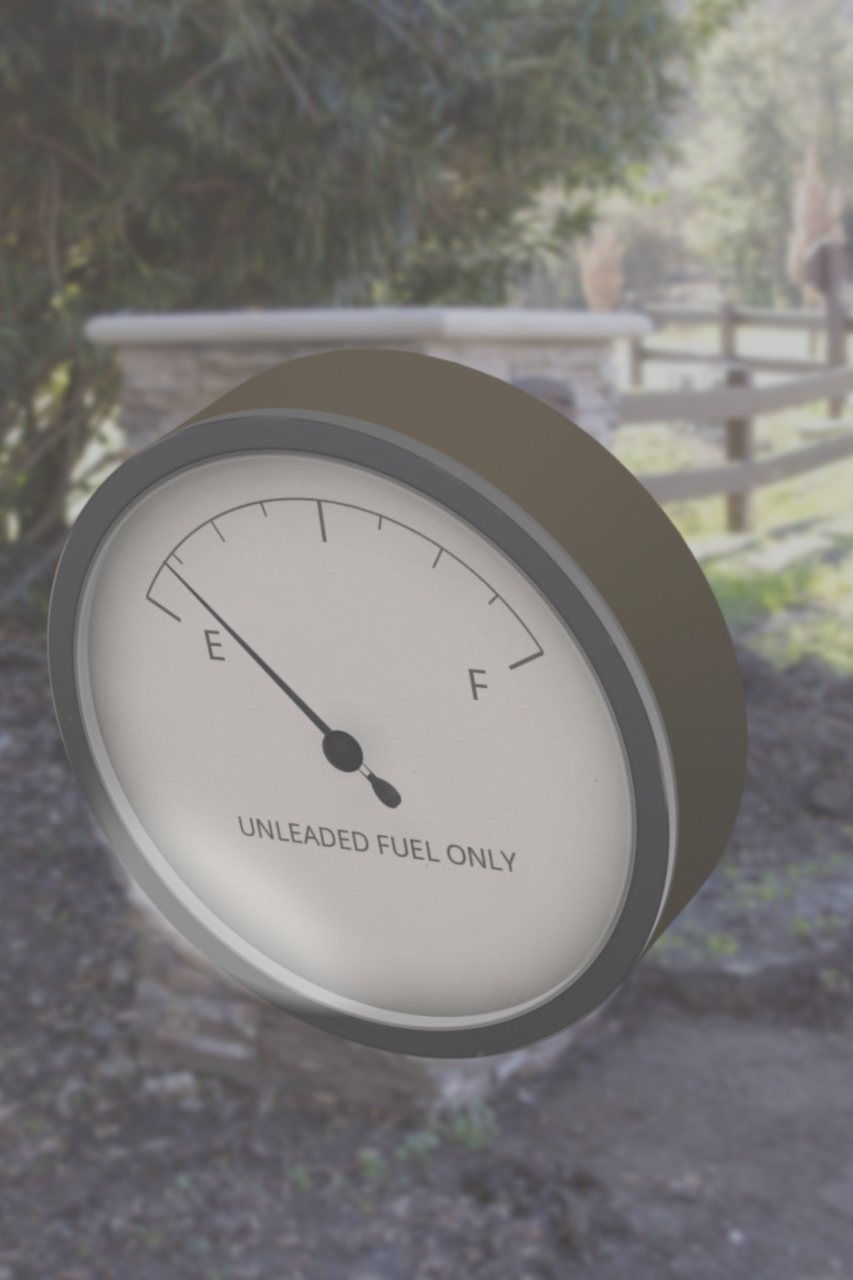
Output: 0.125
